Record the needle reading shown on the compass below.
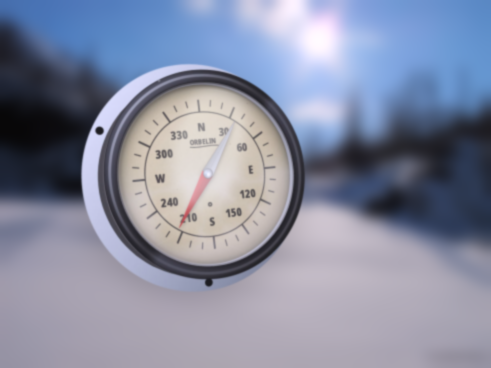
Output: 215 °
